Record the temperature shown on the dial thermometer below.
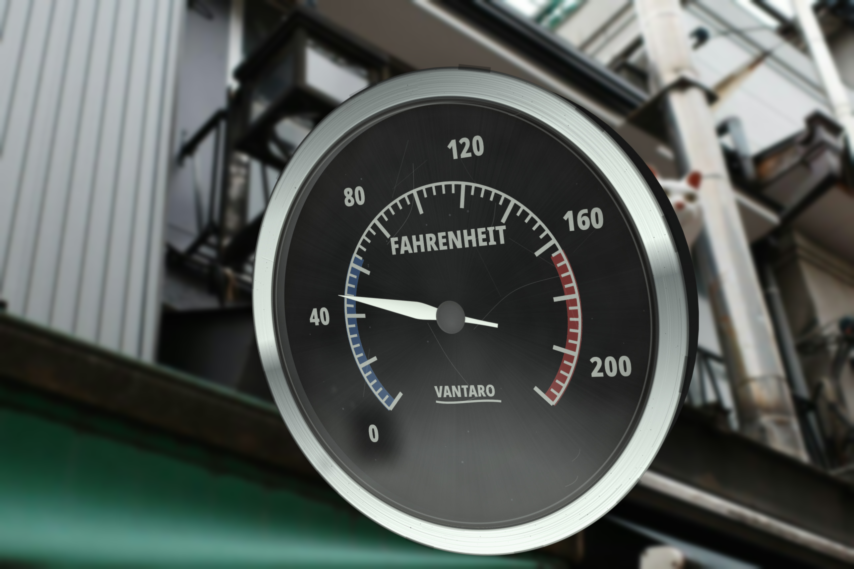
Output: 48 °F
